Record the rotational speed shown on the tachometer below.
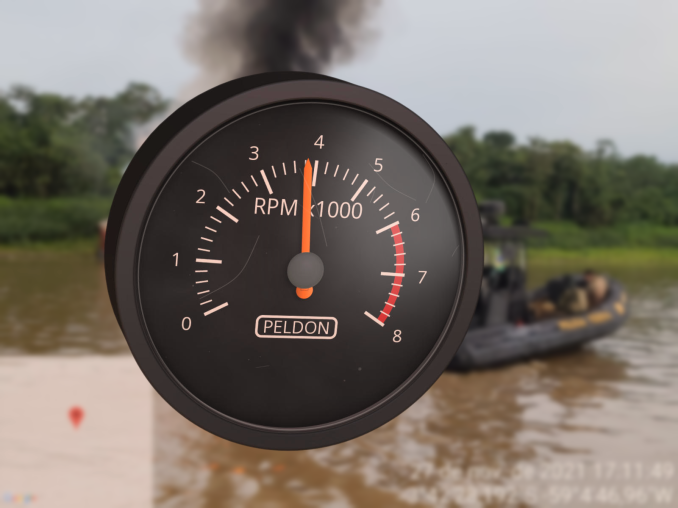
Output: 3800 rpm
